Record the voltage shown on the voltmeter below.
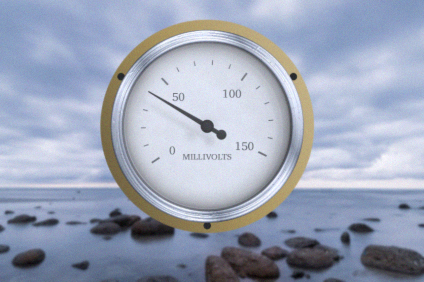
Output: 40 mV
